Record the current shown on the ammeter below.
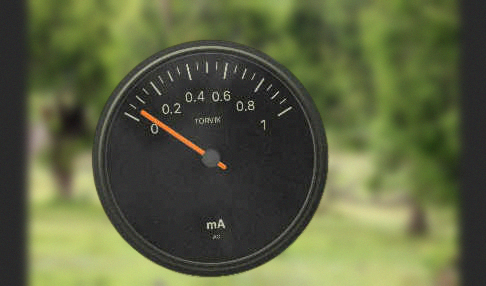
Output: 0.05 mA
